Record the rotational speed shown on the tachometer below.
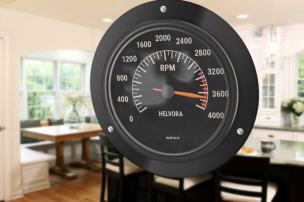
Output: 3700 rpm
